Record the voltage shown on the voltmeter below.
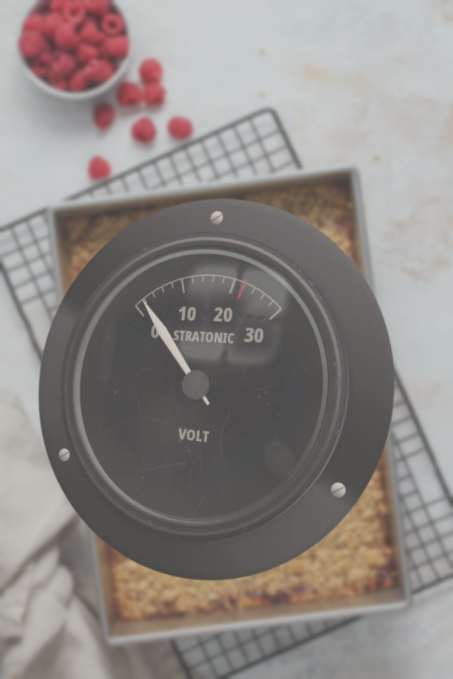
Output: 2 V
